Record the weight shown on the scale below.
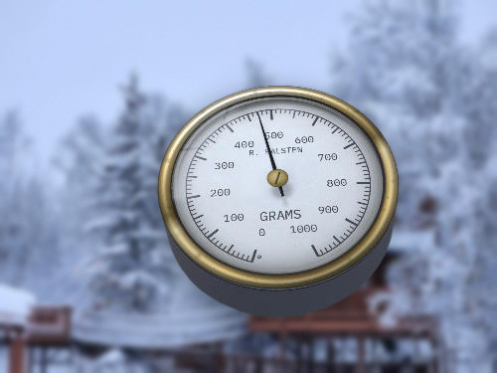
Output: 470 g
